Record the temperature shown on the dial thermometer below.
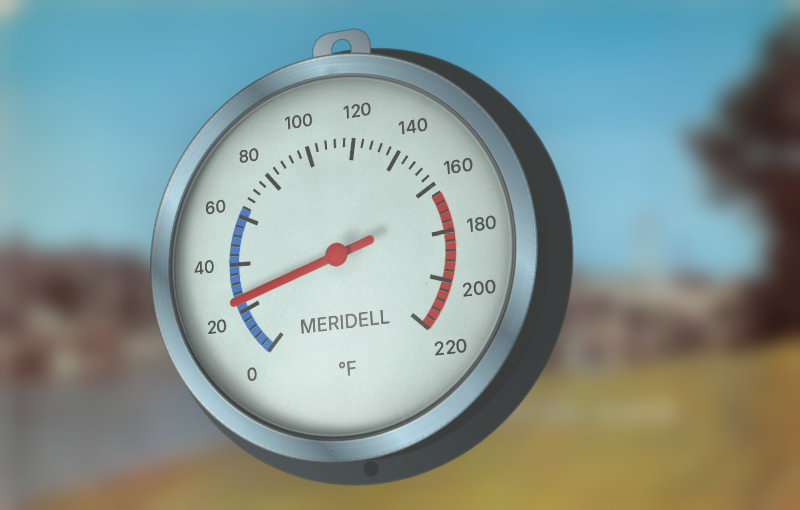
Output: 24 °F
